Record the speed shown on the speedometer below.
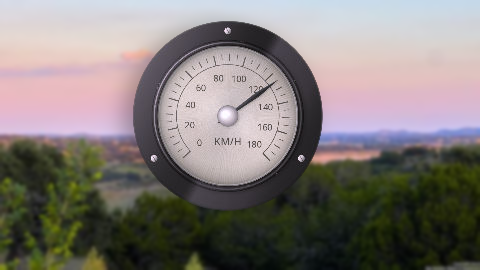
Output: 125 km/h
